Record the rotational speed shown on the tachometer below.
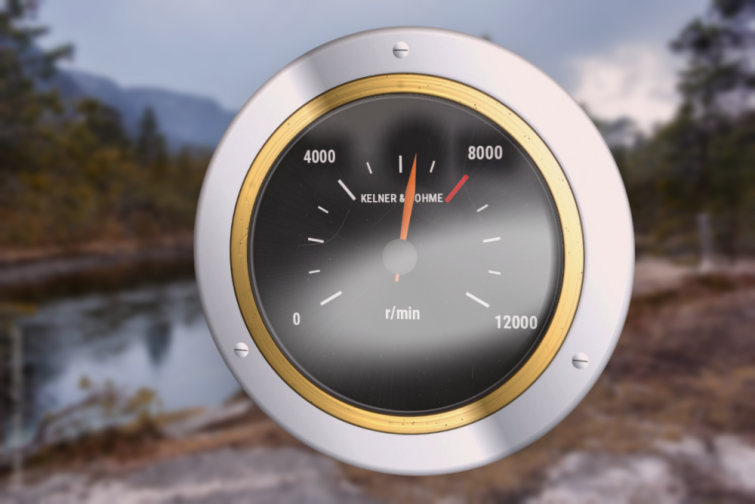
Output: 6500 rpm
